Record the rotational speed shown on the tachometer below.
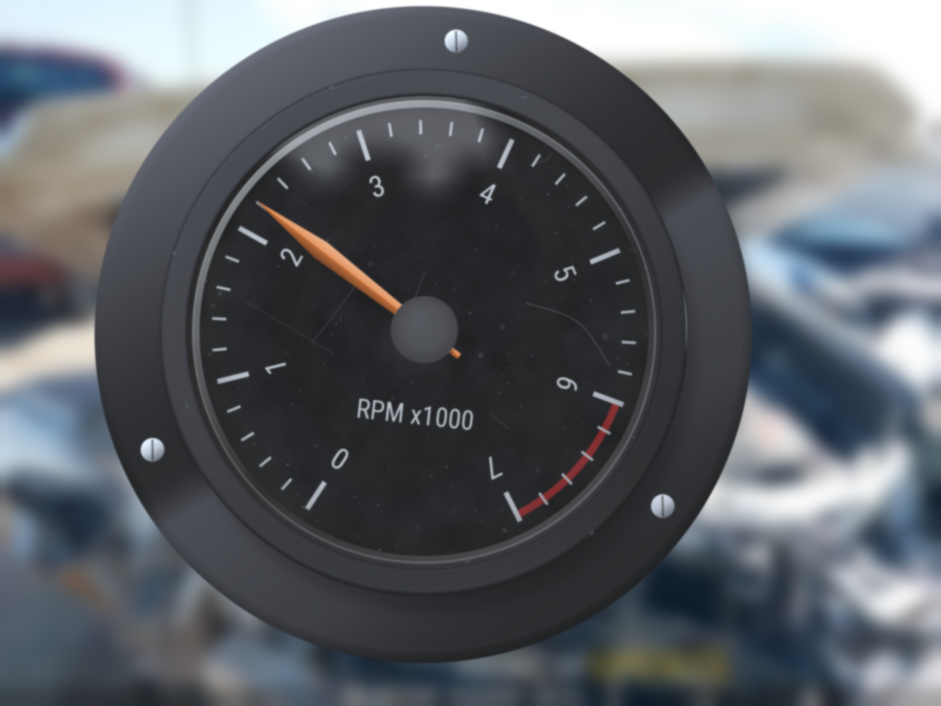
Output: 2200 rpm
